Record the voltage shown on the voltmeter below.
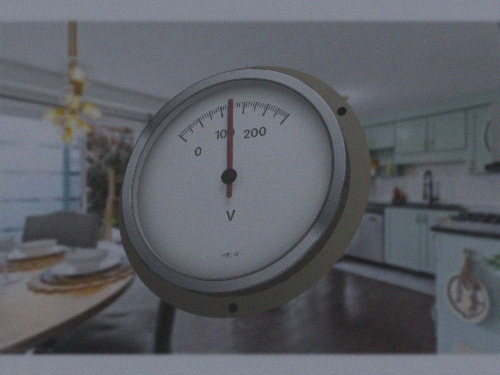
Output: 125 V
